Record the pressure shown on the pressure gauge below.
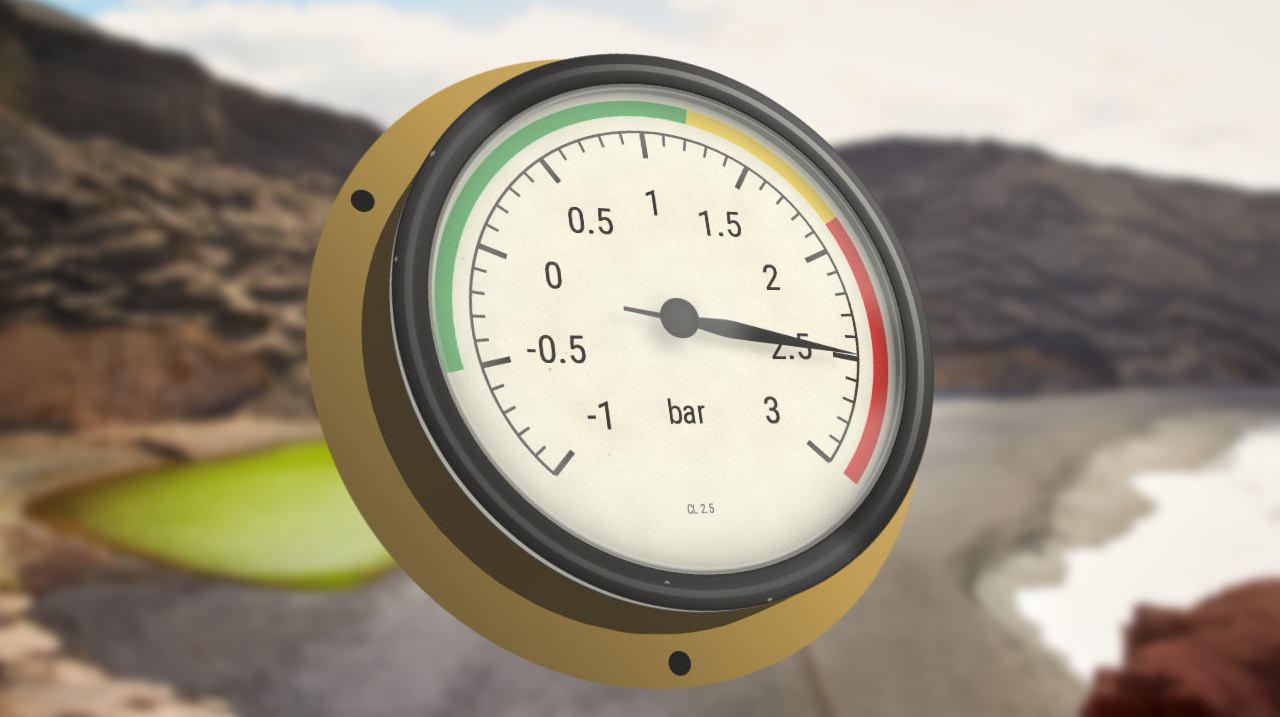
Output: 2.5 bar
